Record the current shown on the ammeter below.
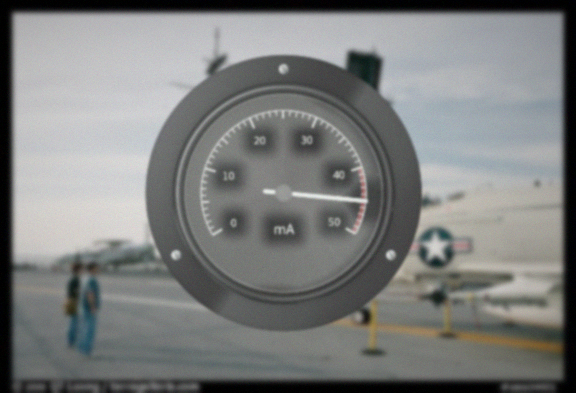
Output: 45 mA
